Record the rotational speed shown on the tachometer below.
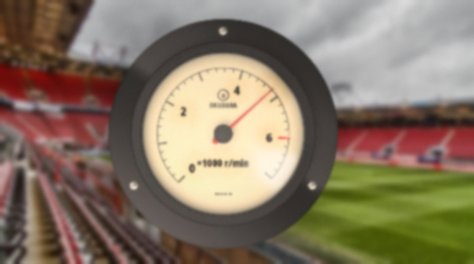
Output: 4800 rpm
